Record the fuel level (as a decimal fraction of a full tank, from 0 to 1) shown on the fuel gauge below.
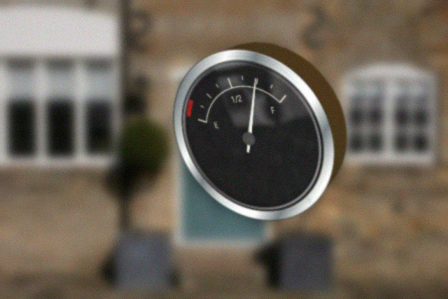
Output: 0.75
